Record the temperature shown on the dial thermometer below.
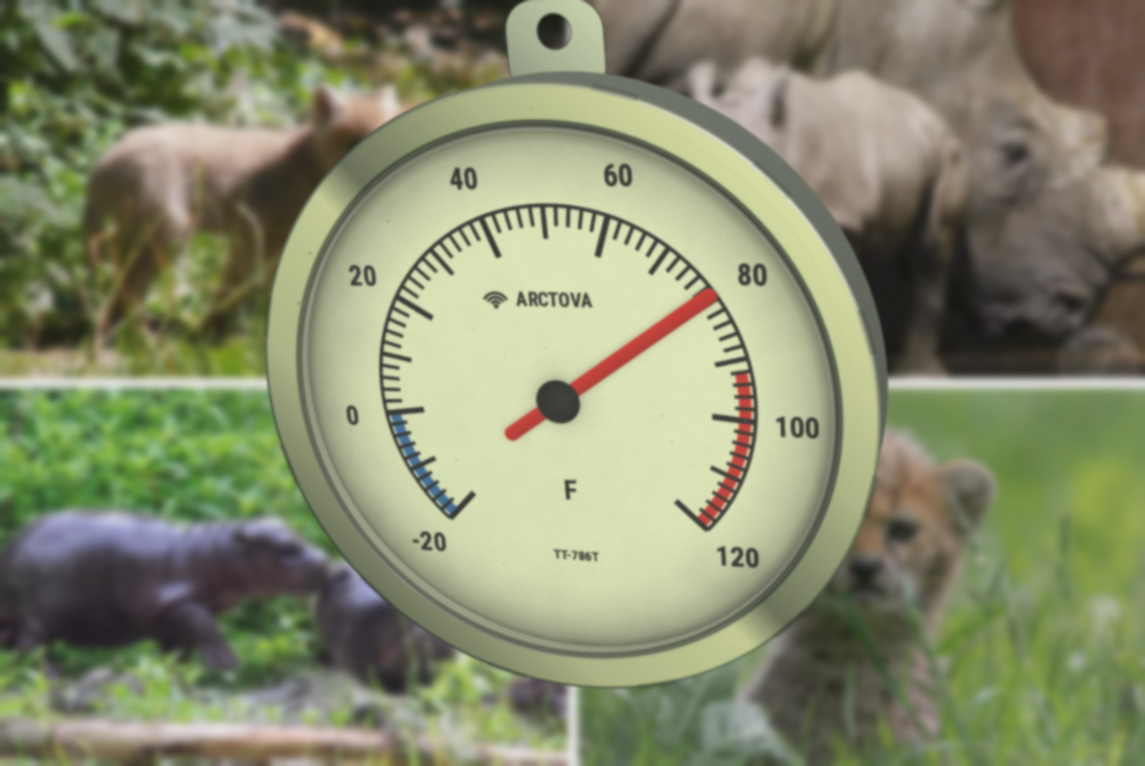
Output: 79 °F
